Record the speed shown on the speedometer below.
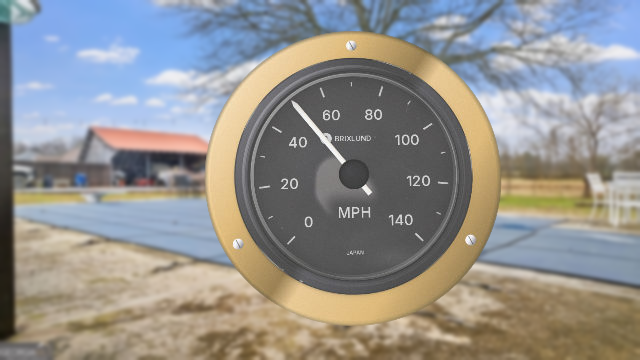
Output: 50 mph
